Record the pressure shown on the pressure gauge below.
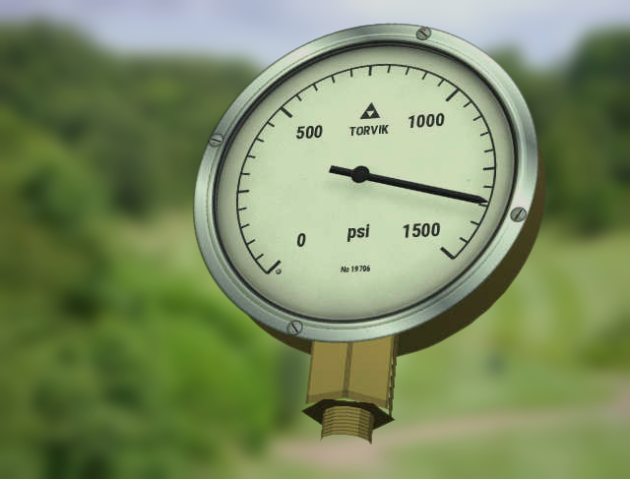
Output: 1350 psi
